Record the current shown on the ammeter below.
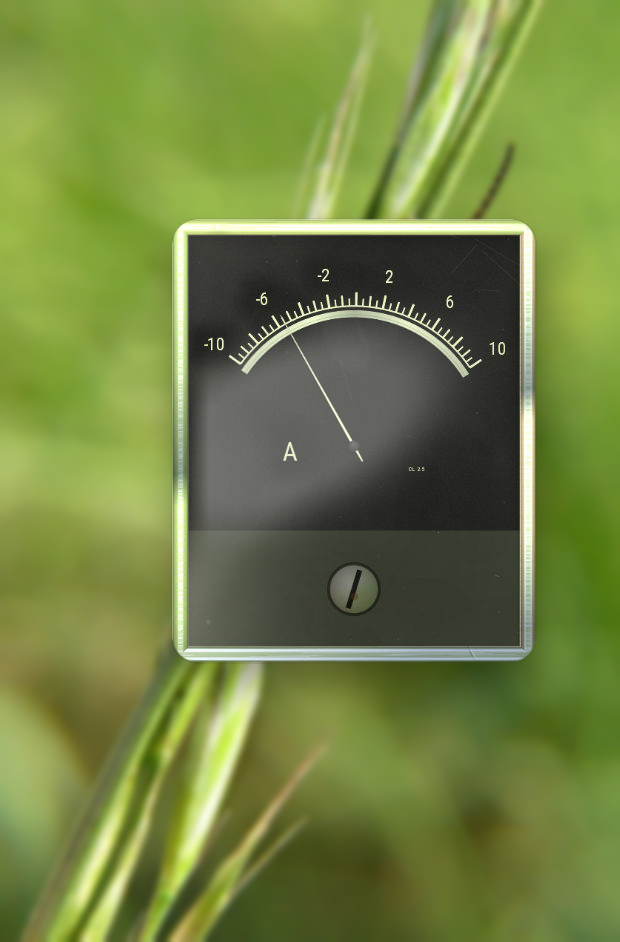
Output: -5.5 A
